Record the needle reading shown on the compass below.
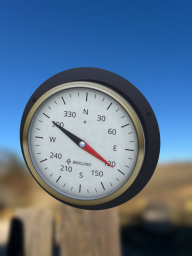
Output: 120 °
